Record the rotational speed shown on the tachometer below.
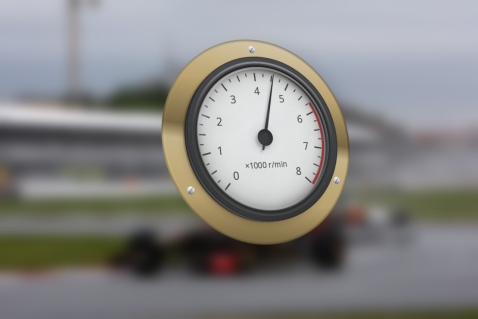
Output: 4500 rpm
